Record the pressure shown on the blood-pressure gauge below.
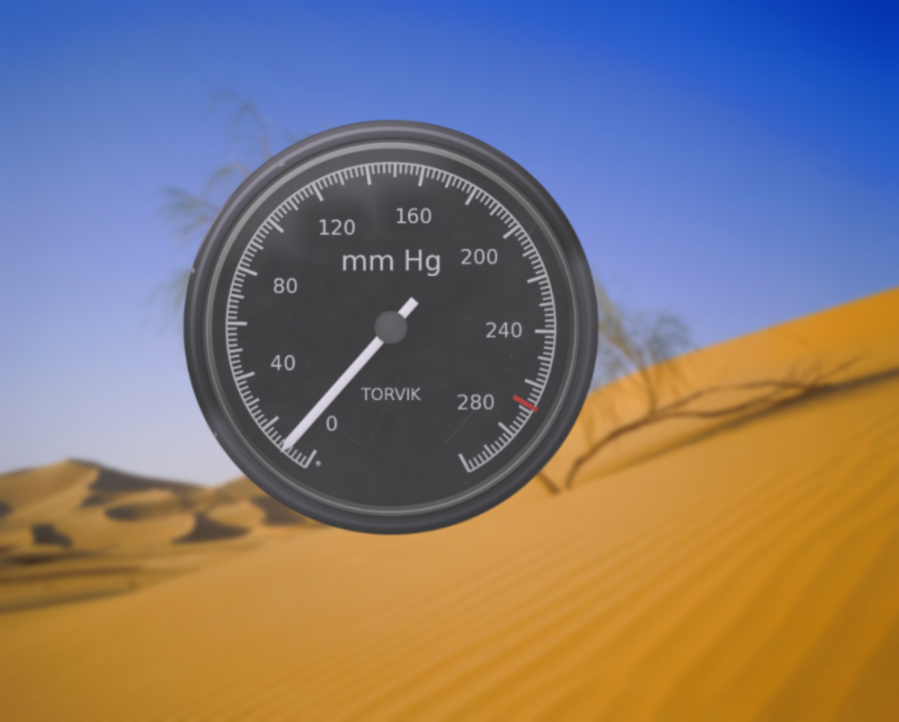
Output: 10 mmHg
